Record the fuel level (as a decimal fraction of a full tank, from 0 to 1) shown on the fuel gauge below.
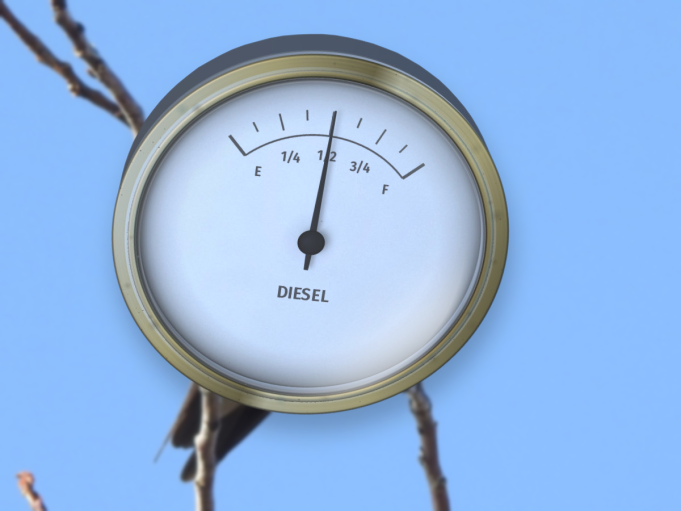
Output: 0.5
